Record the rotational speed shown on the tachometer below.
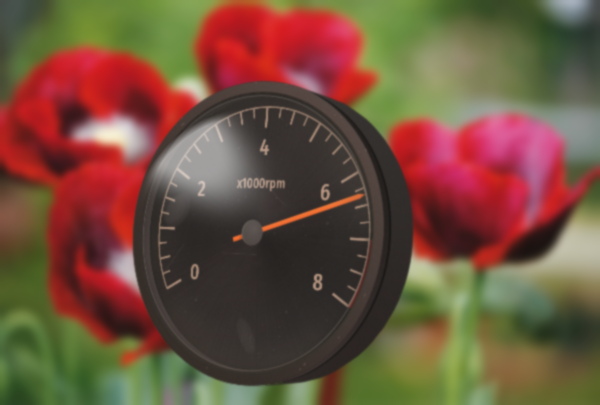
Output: 6375 rpm
